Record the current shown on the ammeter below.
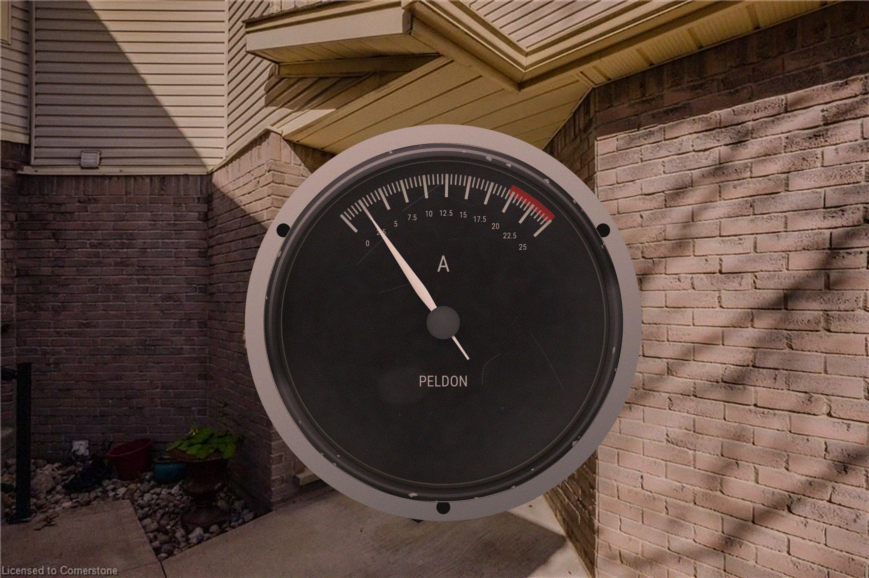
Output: 2.5 A
